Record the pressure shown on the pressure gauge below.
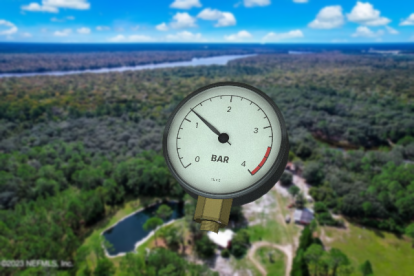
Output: 1.2 bar
